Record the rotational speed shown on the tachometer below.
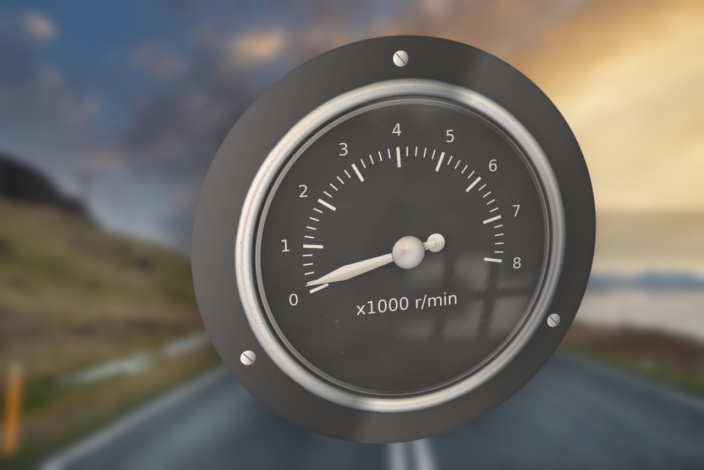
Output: 200 rpm
